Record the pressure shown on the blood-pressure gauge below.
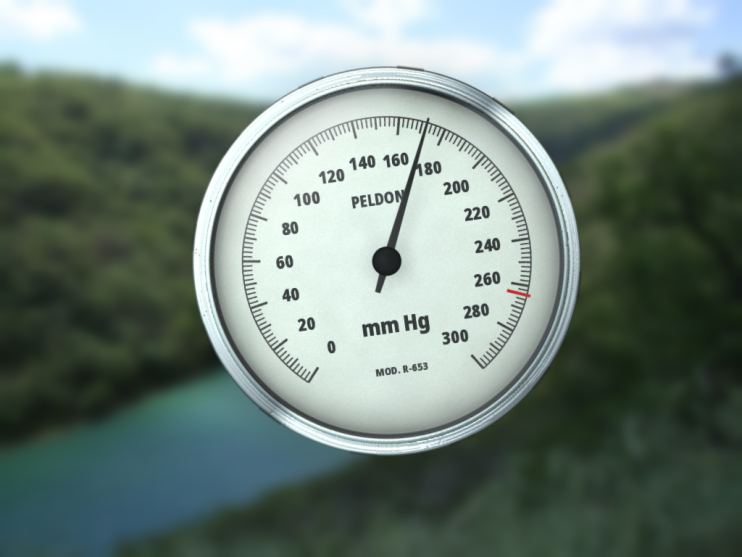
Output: 172 mmHg
